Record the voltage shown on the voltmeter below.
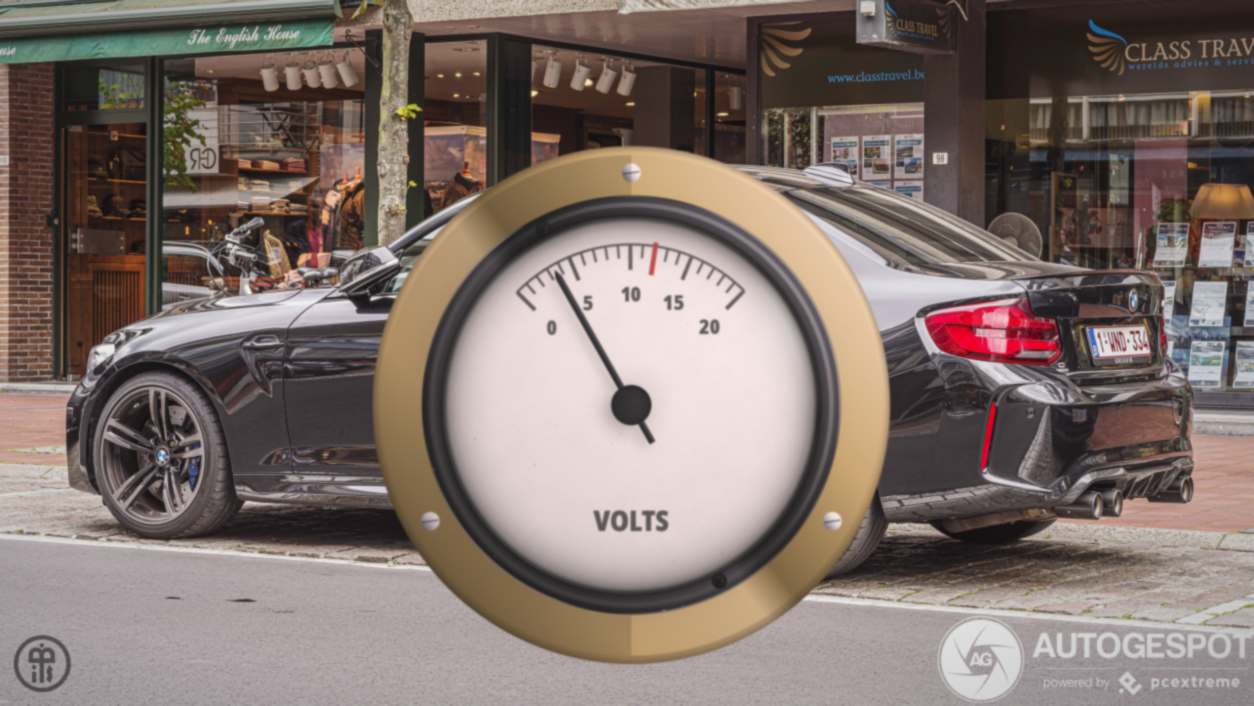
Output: 3.5 V
